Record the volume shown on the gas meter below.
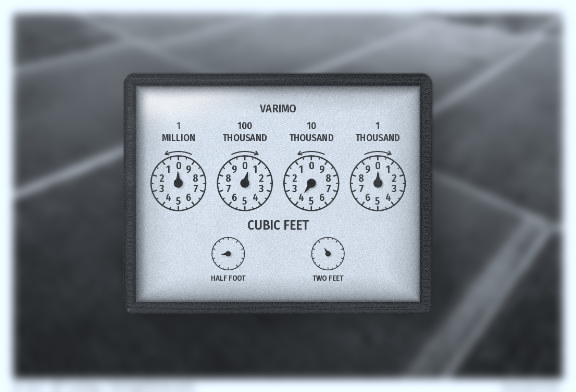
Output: 4000 ft³
